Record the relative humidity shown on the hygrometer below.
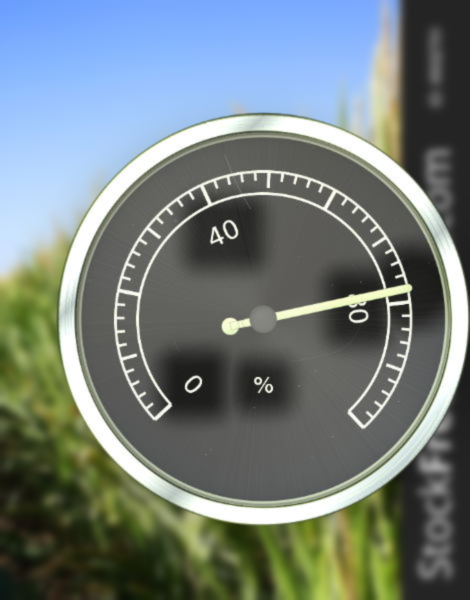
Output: 78 %
